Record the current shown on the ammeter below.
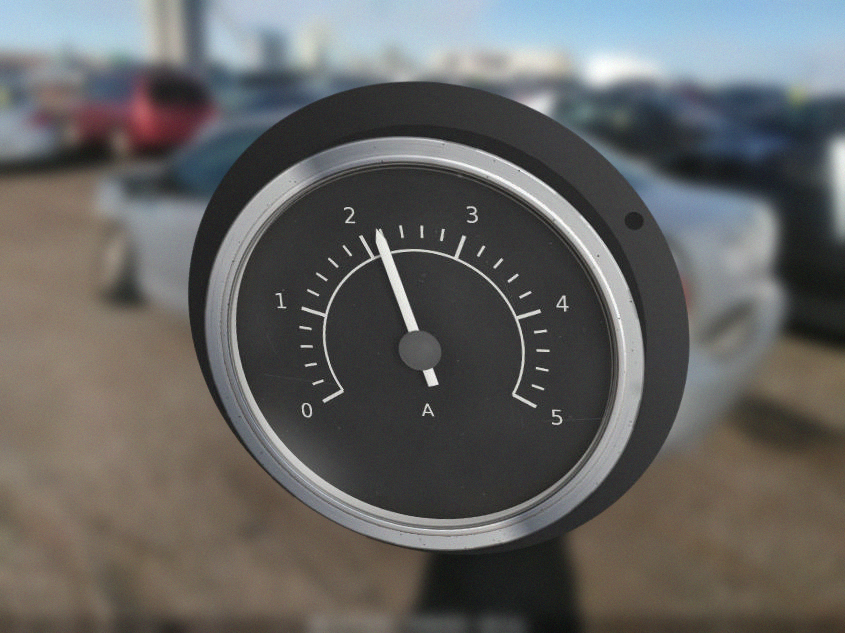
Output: 2.2 A
